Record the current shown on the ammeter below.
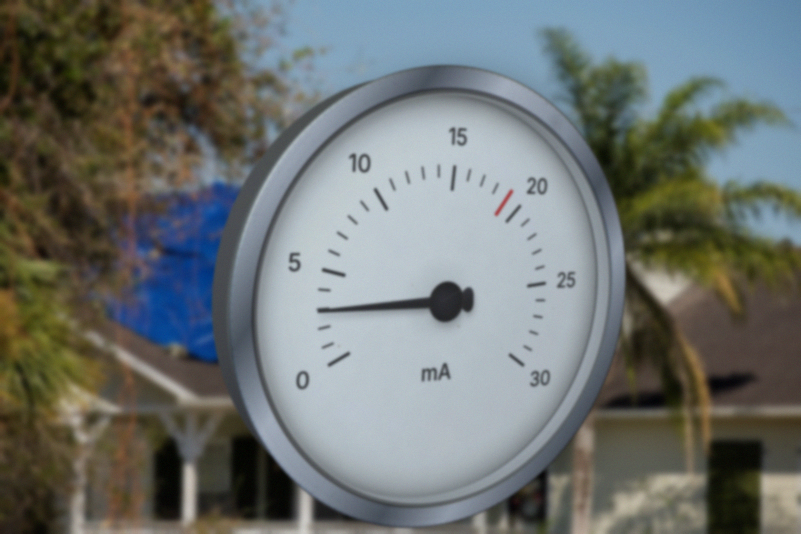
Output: 3 mA
